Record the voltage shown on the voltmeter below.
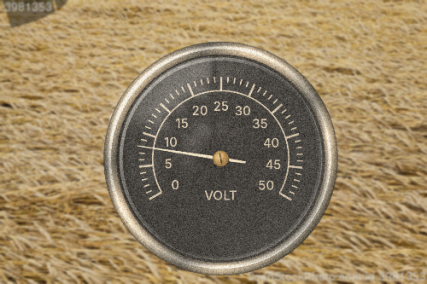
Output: 8 V
